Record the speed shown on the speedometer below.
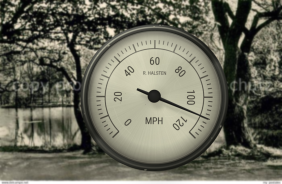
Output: 110 mph
